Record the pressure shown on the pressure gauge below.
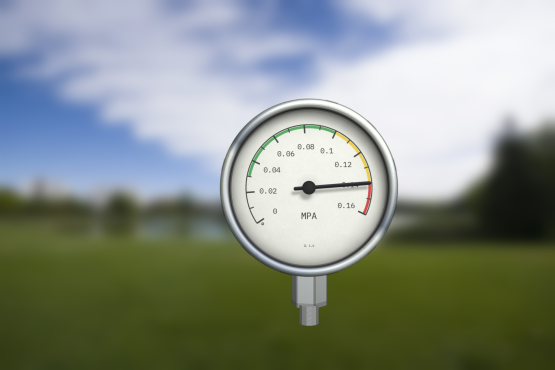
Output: 0.14 MPa
